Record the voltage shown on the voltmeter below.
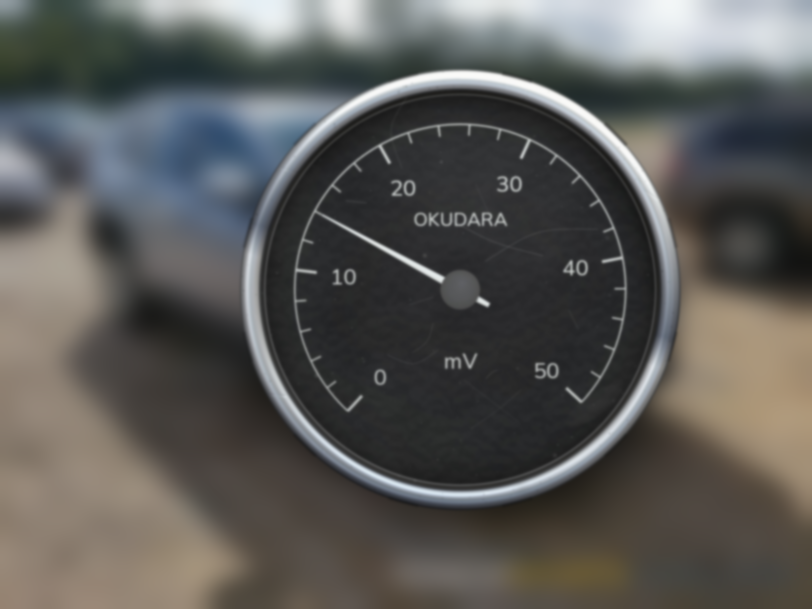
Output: 14 mV
